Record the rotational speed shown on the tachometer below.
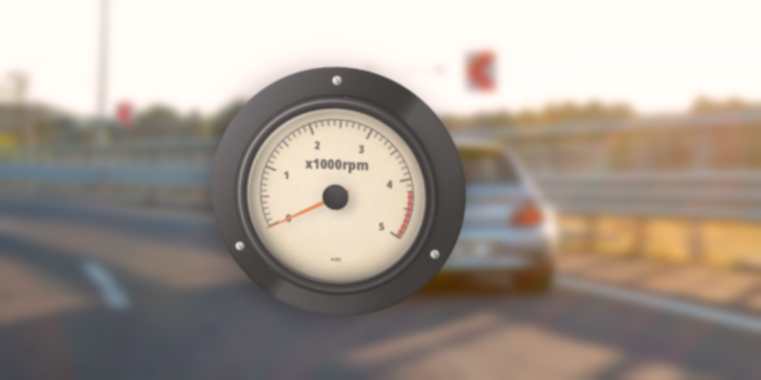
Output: 0 rpm
